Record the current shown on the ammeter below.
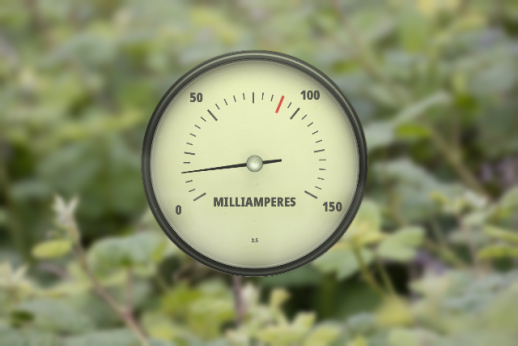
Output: 15 mA
